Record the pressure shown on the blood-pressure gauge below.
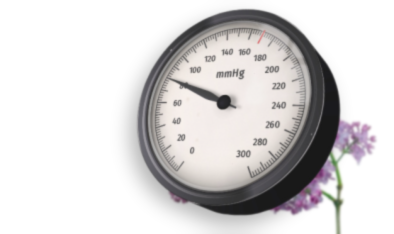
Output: 80 mmHg
